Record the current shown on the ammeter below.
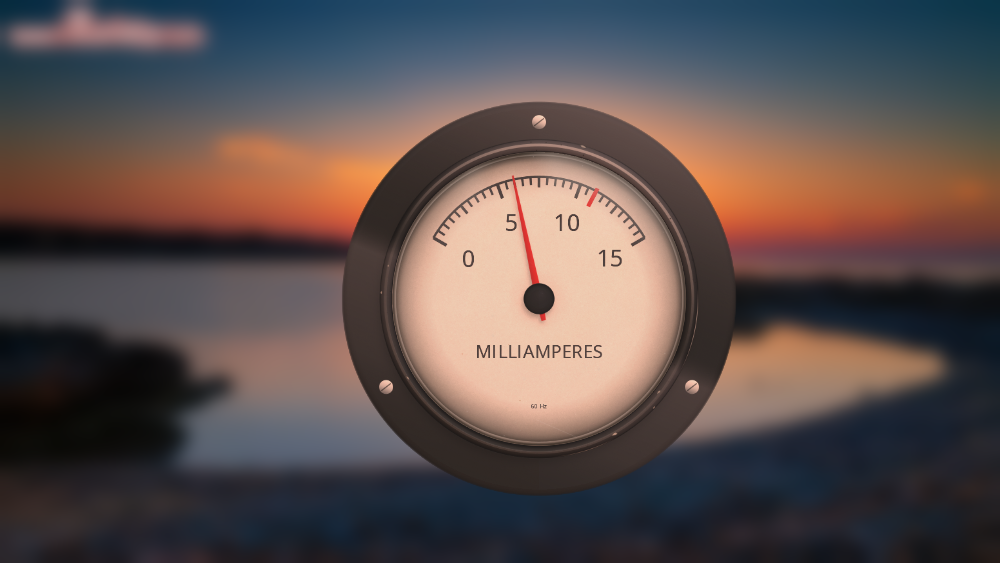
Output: 6 mA
